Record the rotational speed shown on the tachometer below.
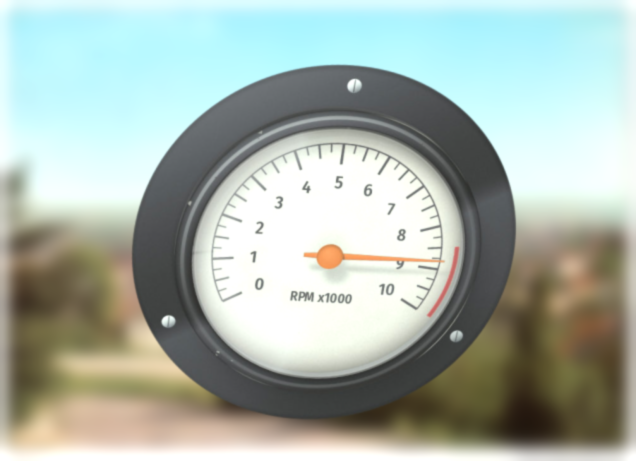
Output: 8750 rpm
